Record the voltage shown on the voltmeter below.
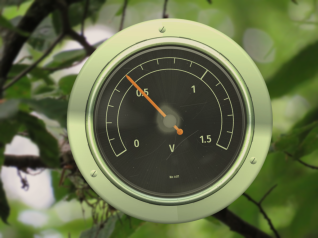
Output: 0.5 V
